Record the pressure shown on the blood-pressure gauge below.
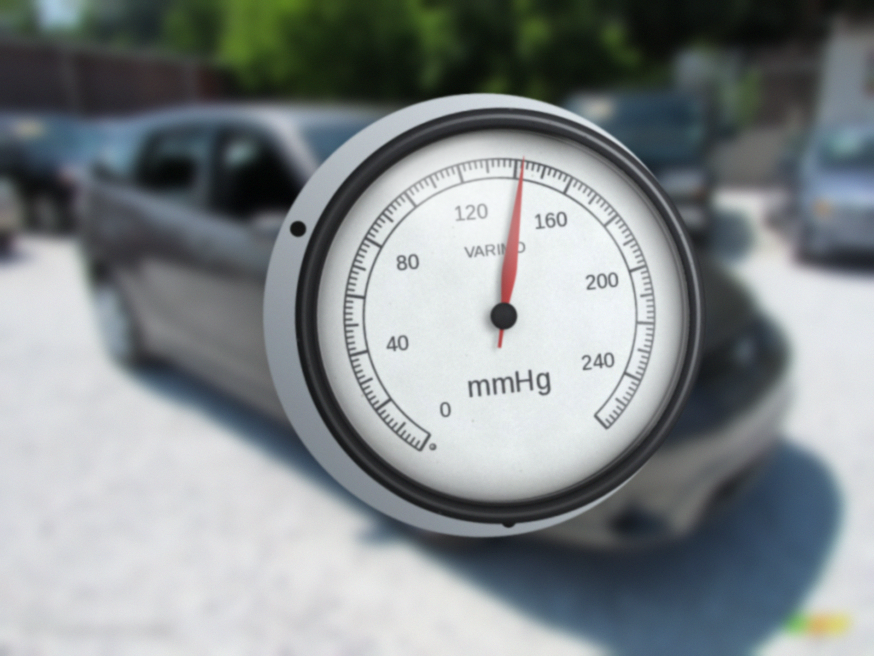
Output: 142 mmHg
